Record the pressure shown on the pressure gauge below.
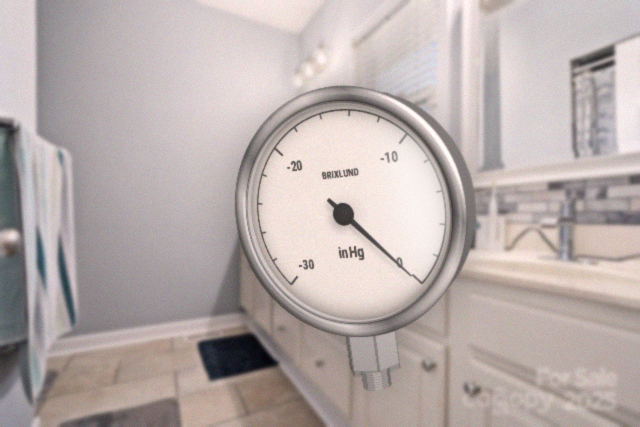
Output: 0 inHg
